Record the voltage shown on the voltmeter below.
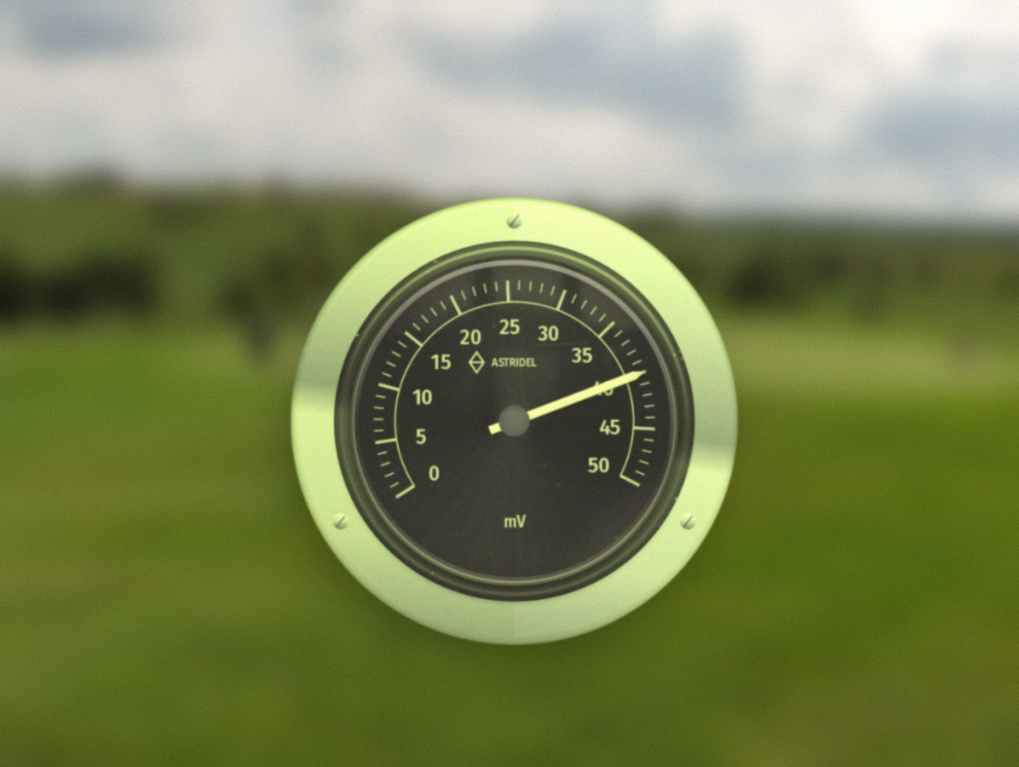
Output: 40 mV
